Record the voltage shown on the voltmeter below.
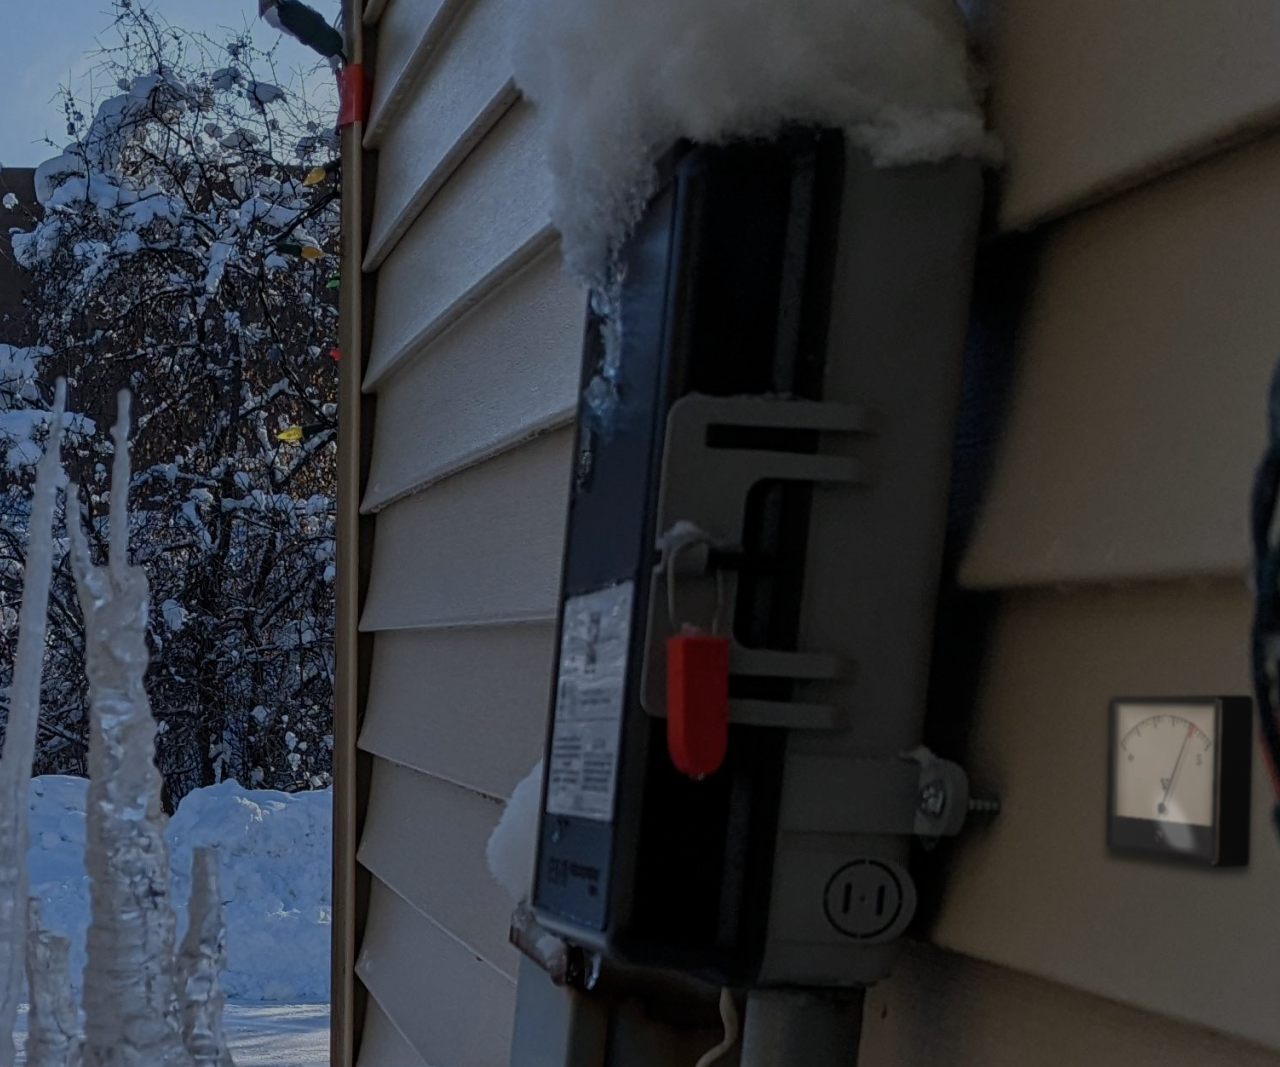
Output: 4 V
